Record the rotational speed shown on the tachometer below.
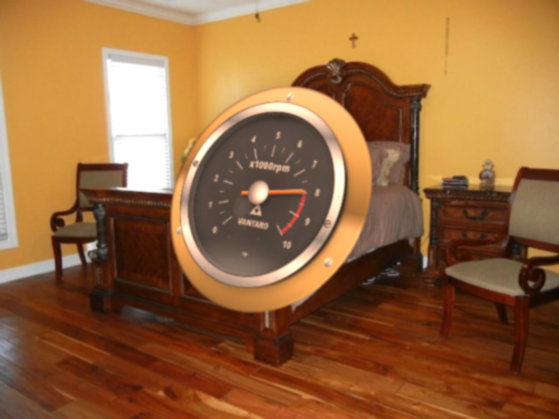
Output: 8000 rpm
